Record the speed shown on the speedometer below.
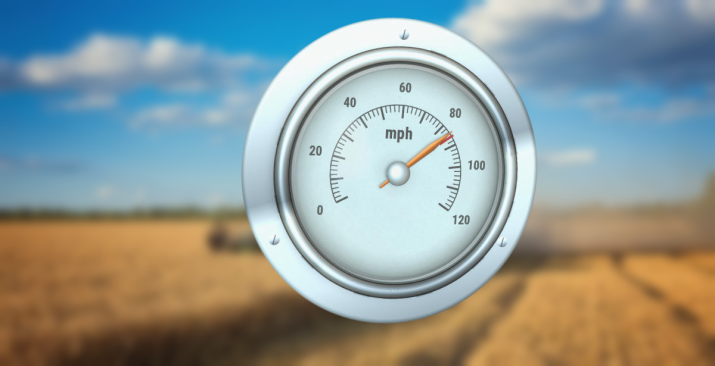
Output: 84 mph
